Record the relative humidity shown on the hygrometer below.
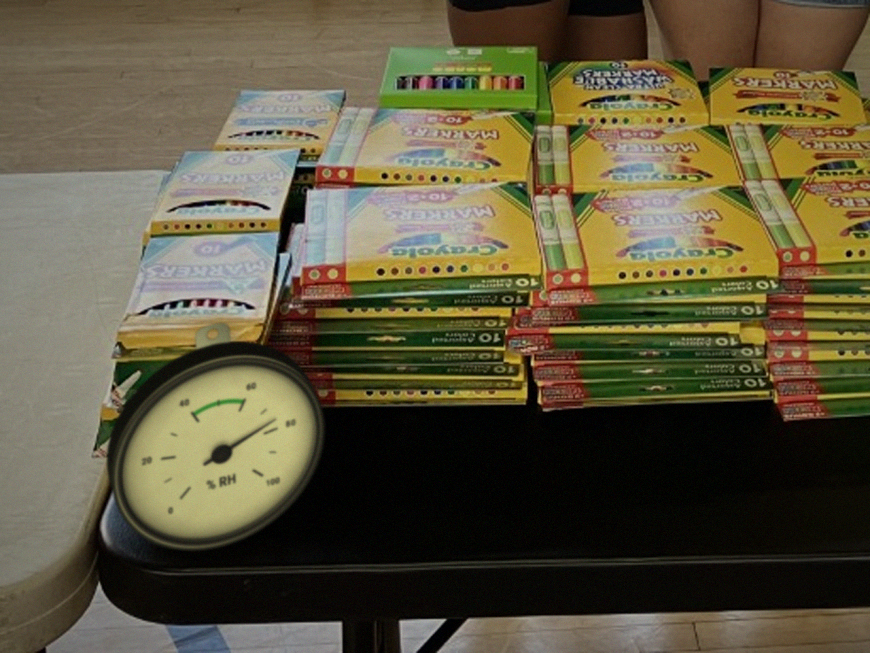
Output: 75 %
